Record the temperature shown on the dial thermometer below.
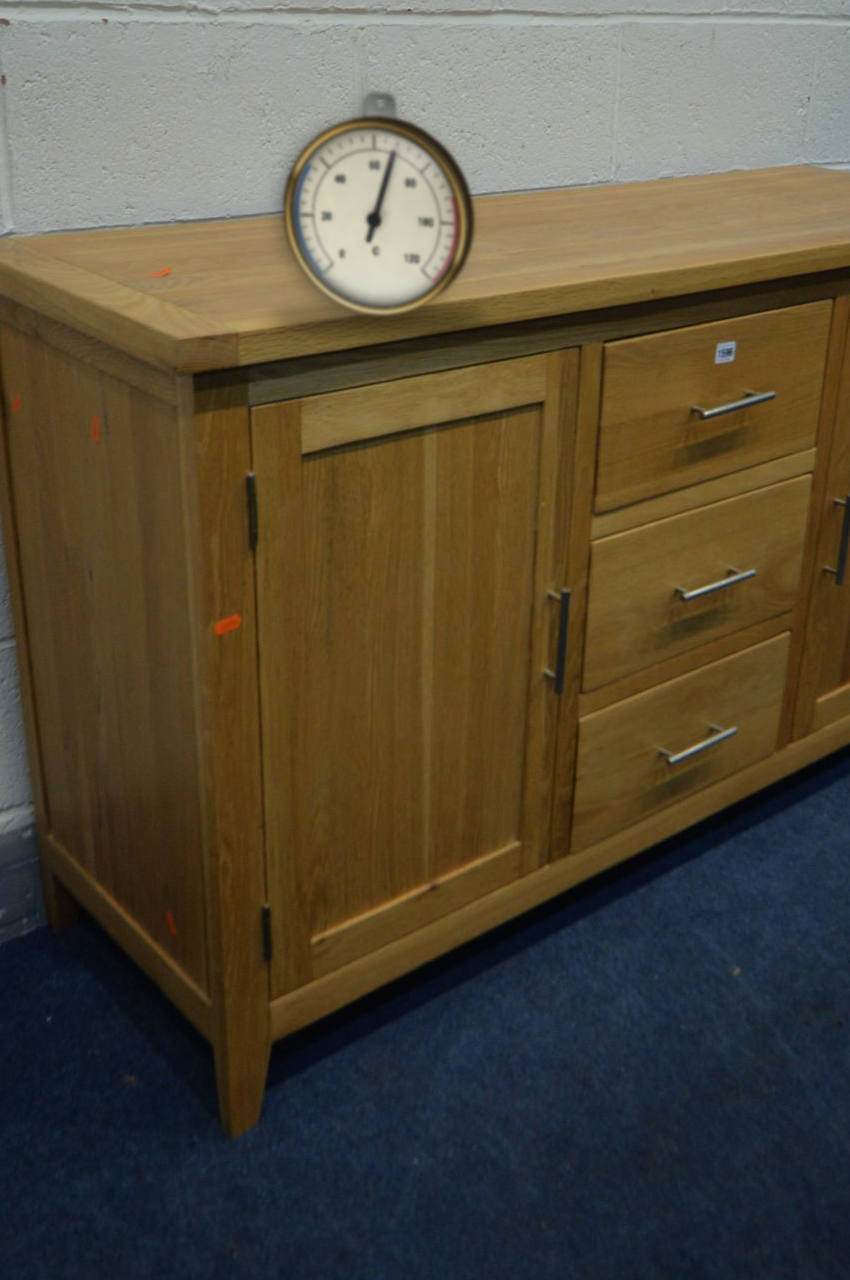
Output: 68 °C
